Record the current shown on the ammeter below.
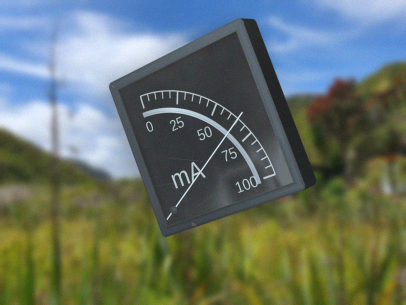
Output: 65 mA
